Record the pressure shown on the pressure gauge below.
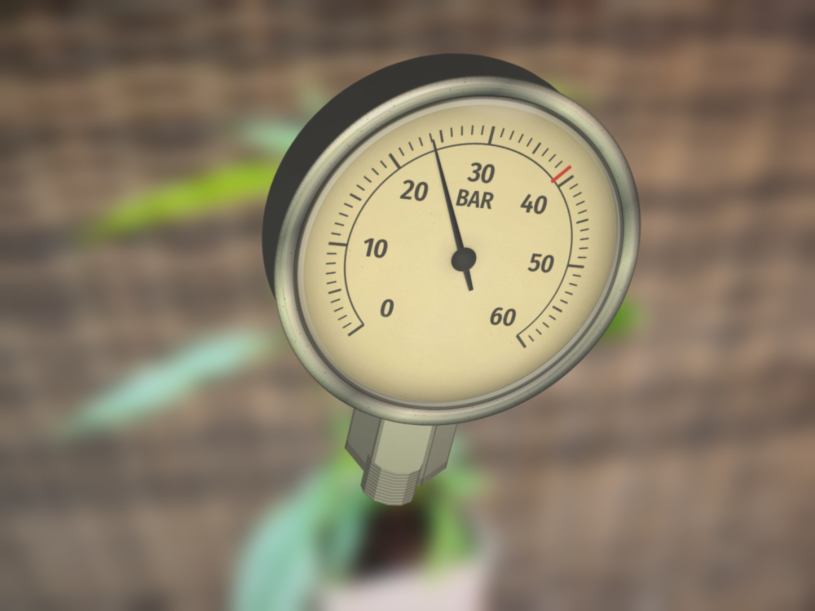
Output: 24 bar
